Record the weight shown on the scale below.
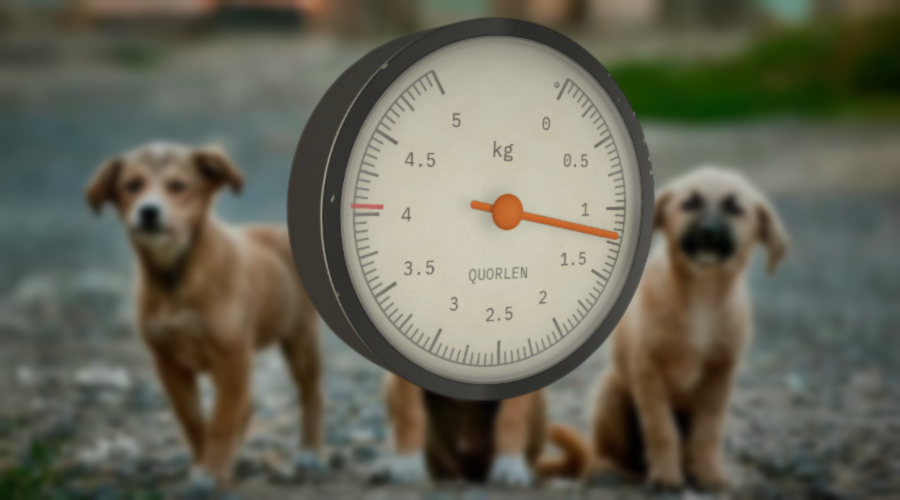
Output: 1.2 kg
